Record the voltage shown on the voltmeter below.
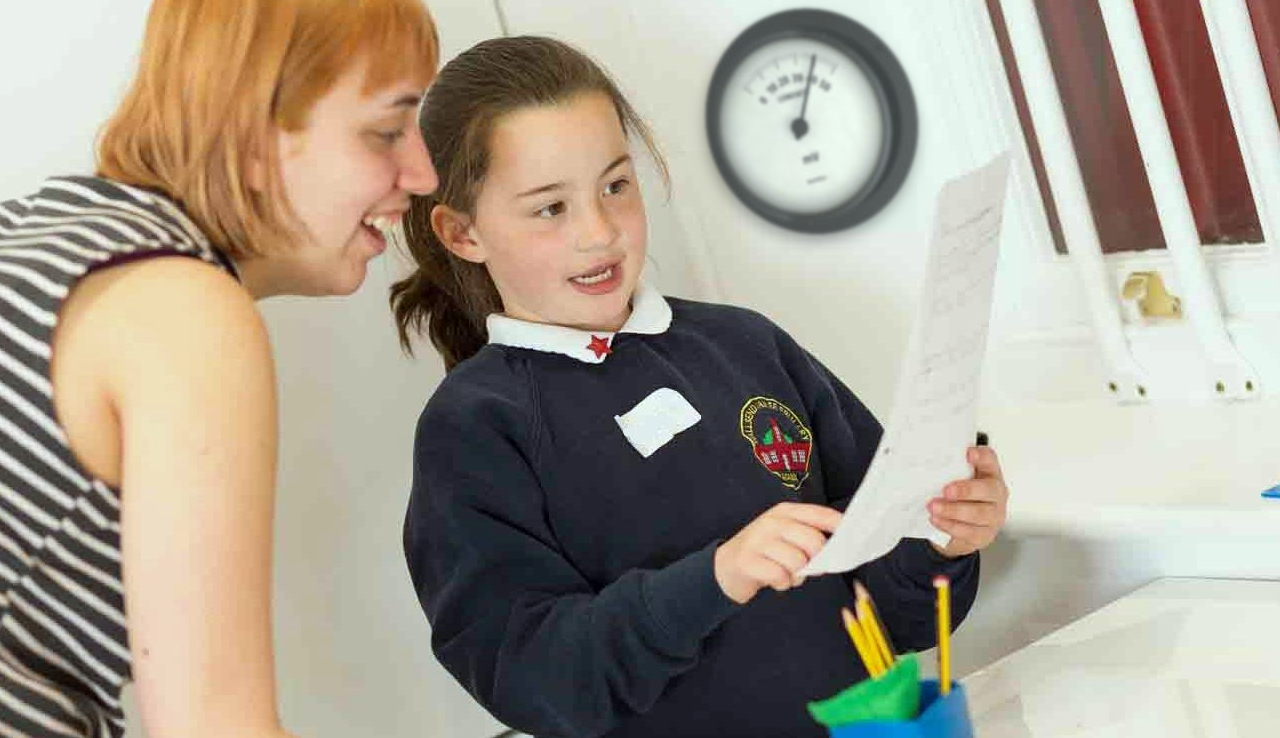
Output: 40 mV
